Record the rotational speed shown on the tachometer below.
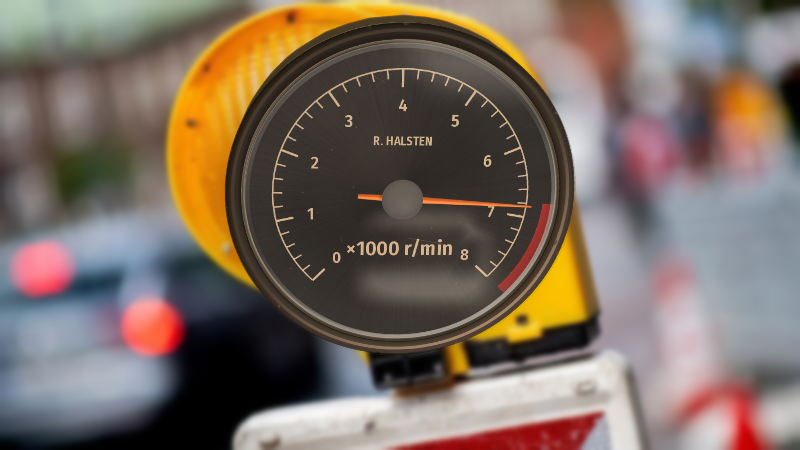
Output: 6800 rpm
